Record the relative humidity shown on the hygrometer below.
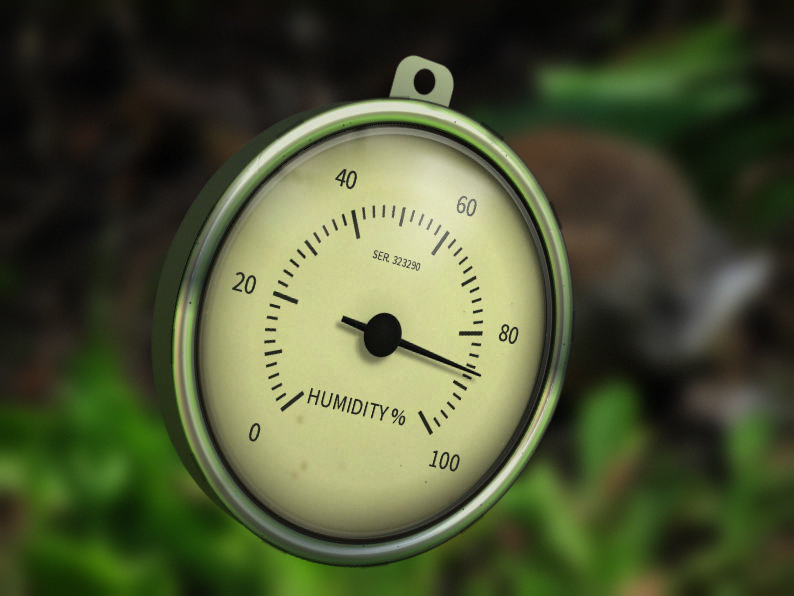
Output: 87 %
